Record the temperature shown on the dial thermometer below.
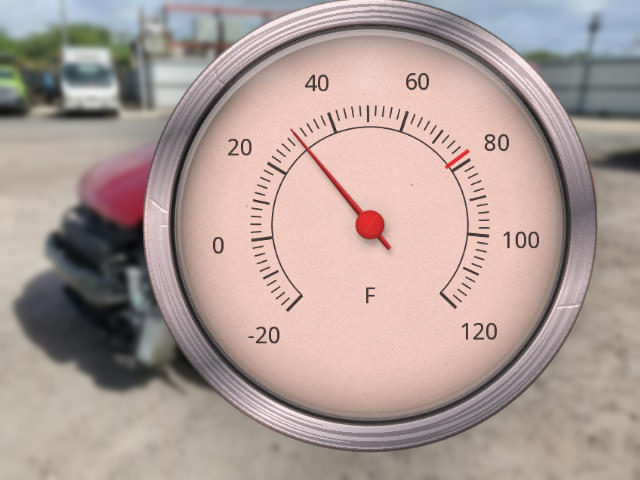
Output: 30 °F
